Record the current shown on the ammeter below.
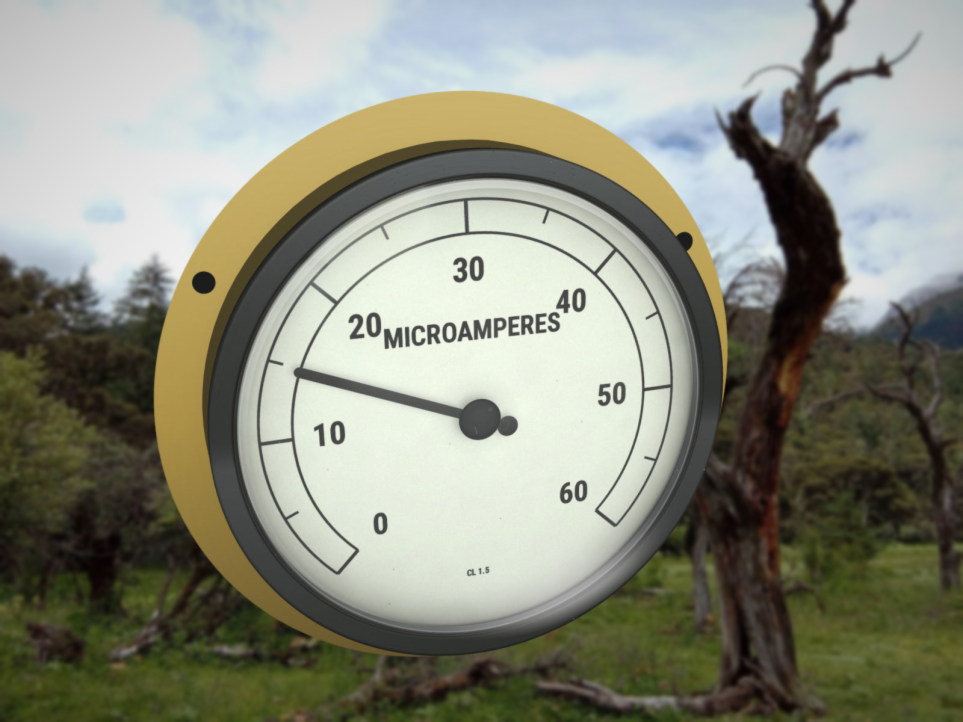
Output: 15 µA
